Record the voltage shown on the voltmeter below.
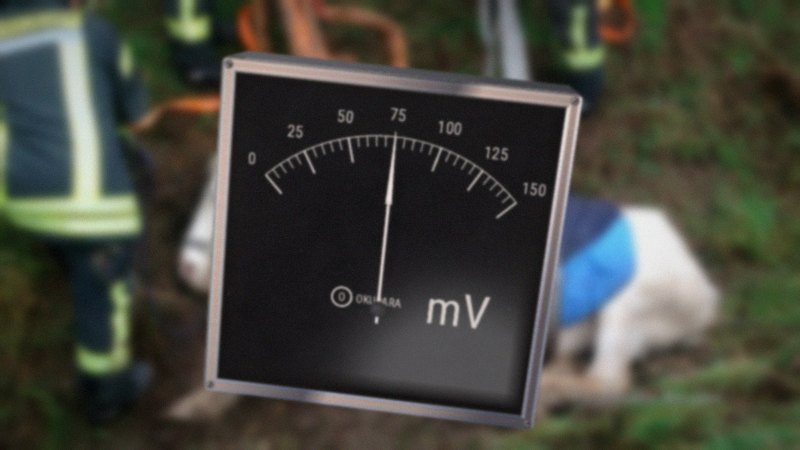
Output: 75 mV
